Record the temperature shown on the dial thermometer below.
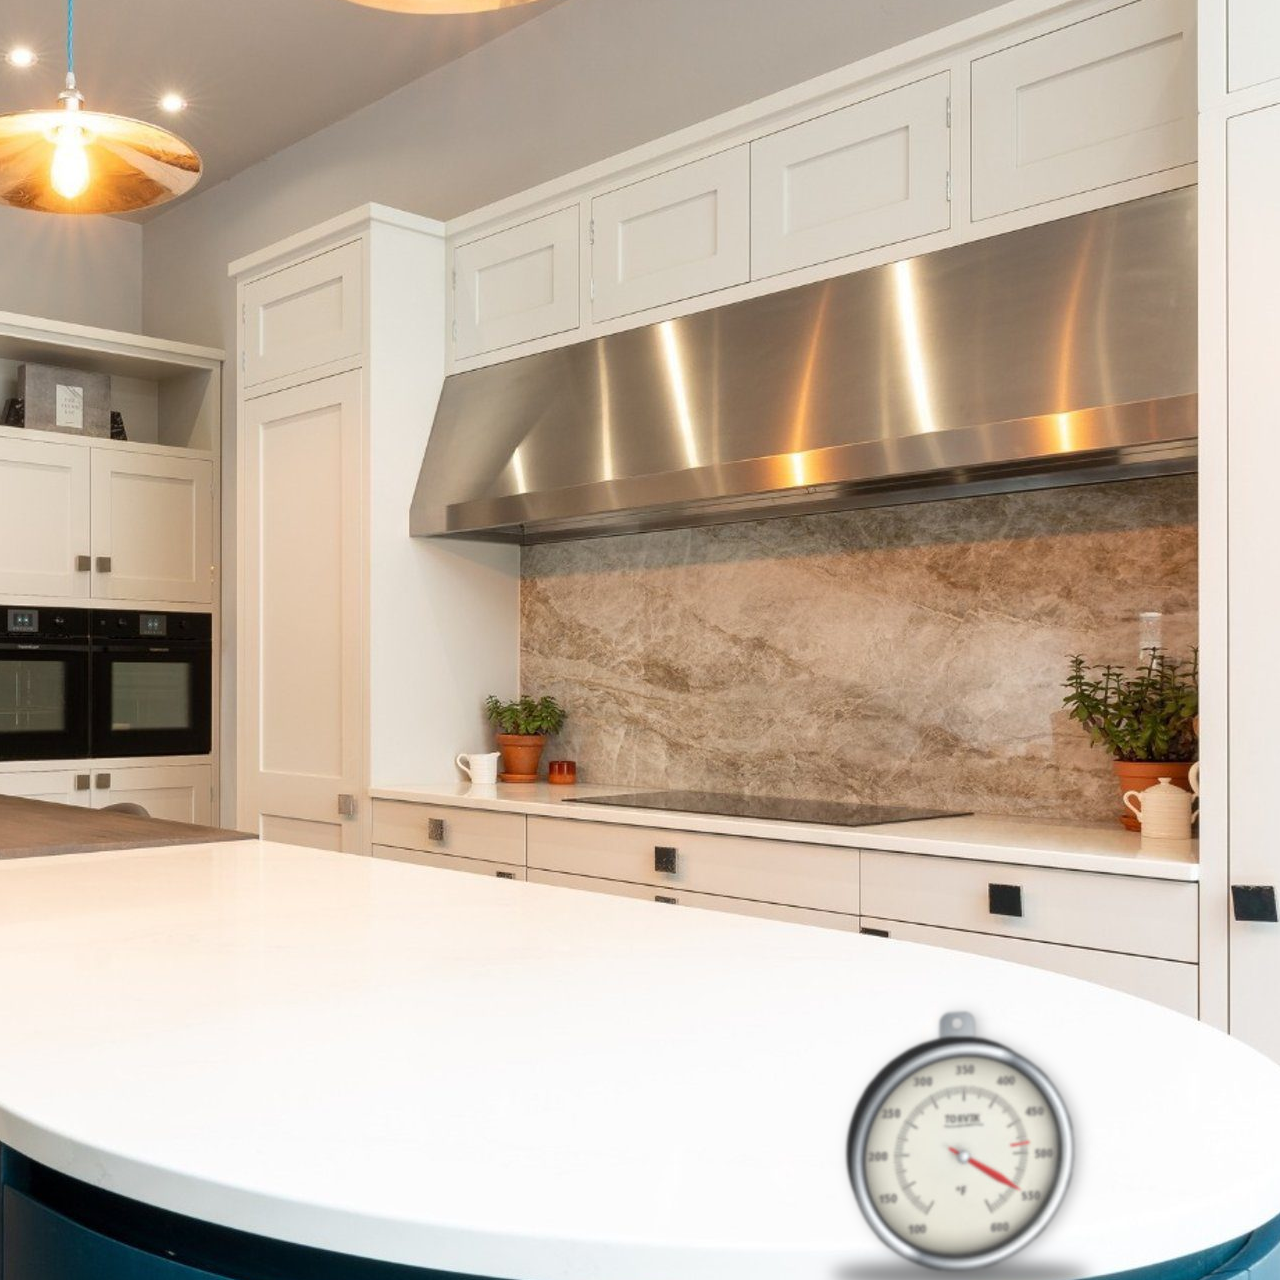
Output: 550 °F
